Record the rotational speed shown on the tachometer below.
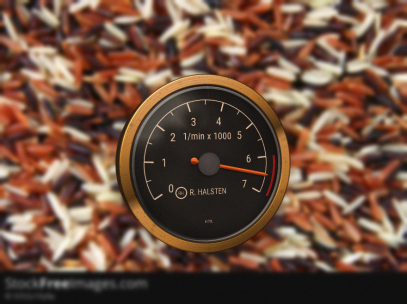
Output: 6500 rpm
